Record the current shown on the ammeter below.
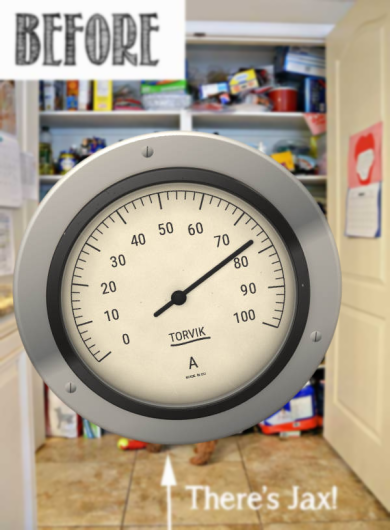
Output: 76 A
